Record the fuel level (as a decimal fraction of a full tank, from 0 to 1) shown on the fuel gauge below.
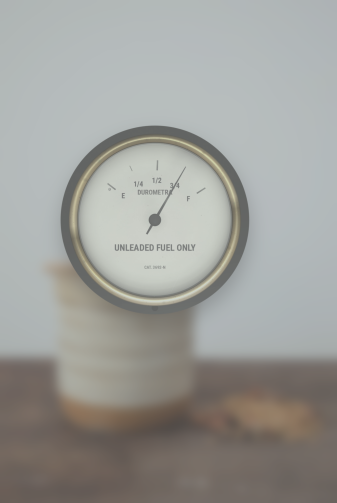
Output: 0.75
